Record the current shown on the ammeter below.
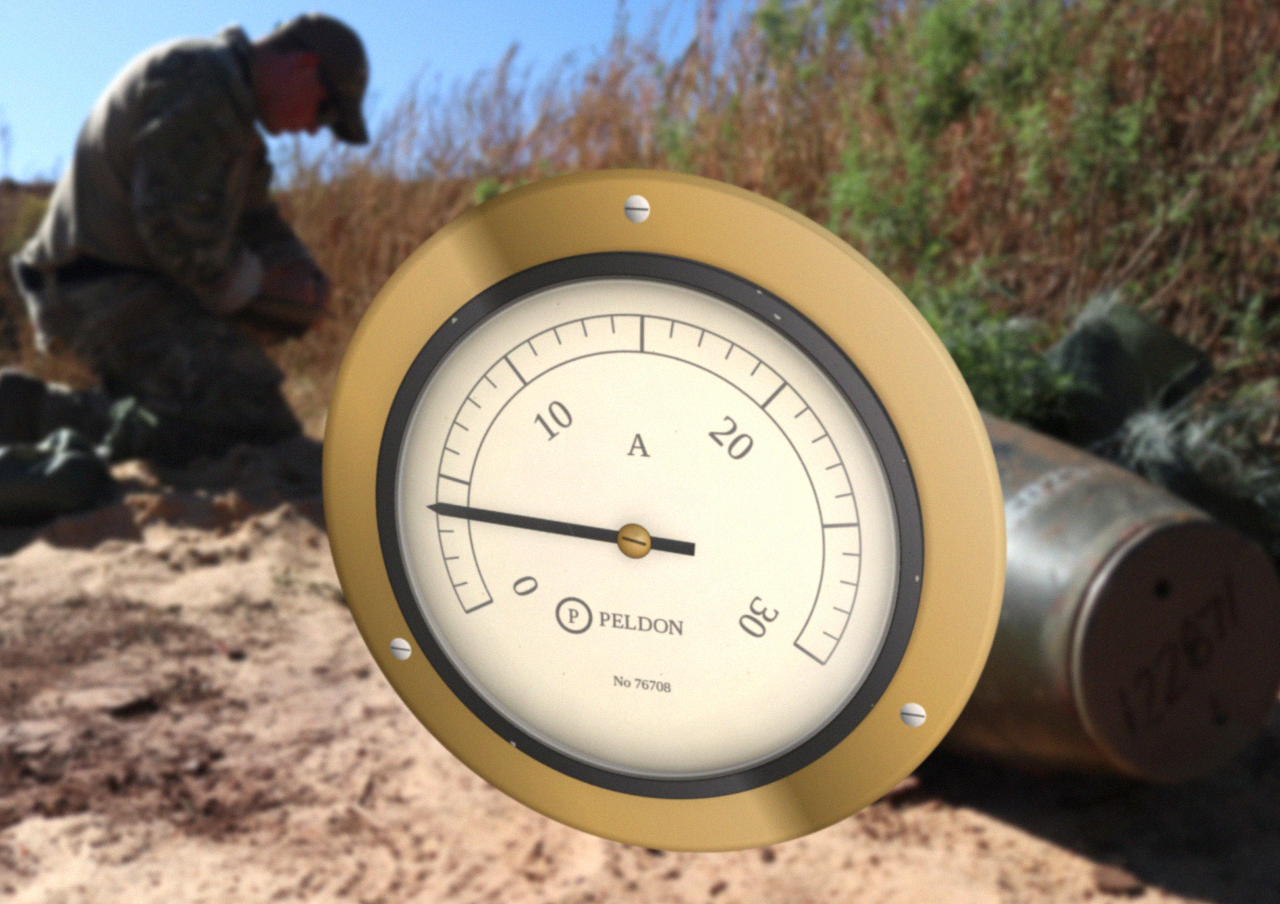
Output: 4 A
